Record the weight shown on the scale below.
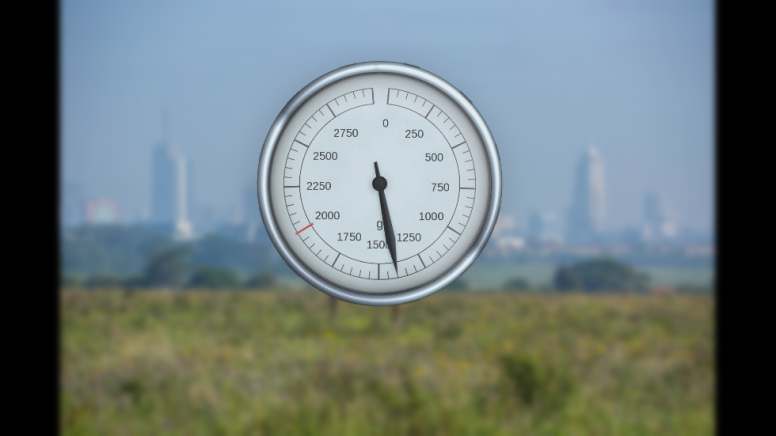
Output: 1400 g
